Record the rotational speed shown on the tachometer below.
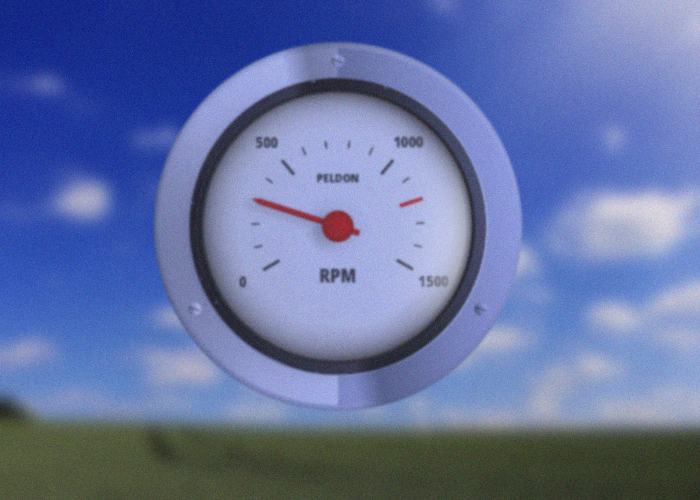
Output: 300 rpm
